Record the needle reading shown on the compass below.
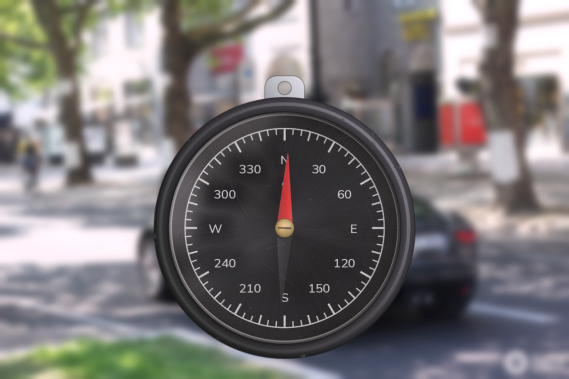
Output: 2.5 °
